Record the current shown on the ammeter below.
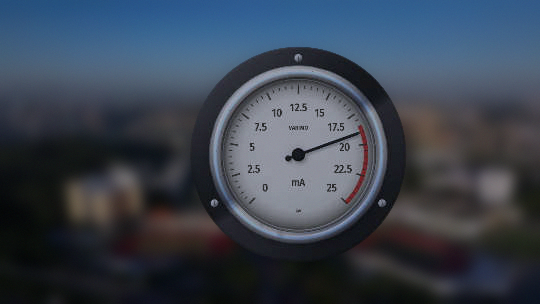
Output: 19 mA
